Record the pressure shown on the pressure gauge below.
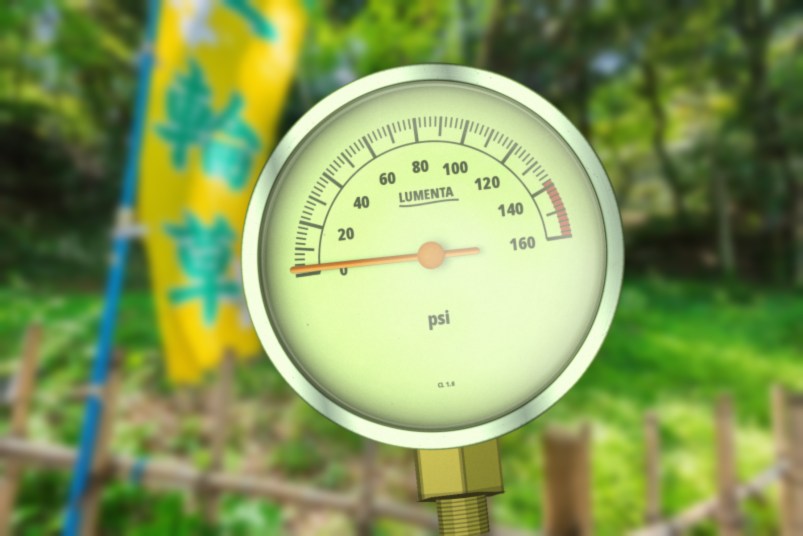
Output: 2 psi
